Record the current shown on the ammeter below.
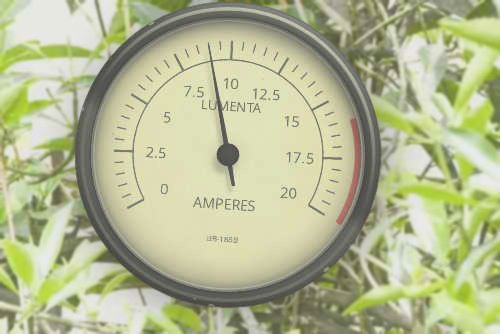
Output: 9 A
